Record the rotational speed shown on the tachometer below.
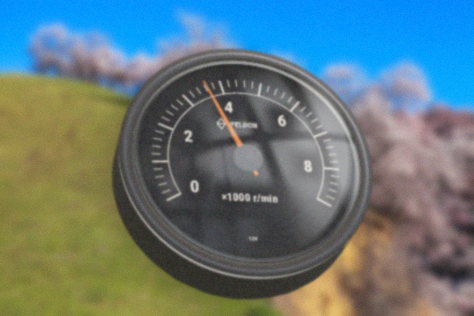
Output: 3600 rpm
